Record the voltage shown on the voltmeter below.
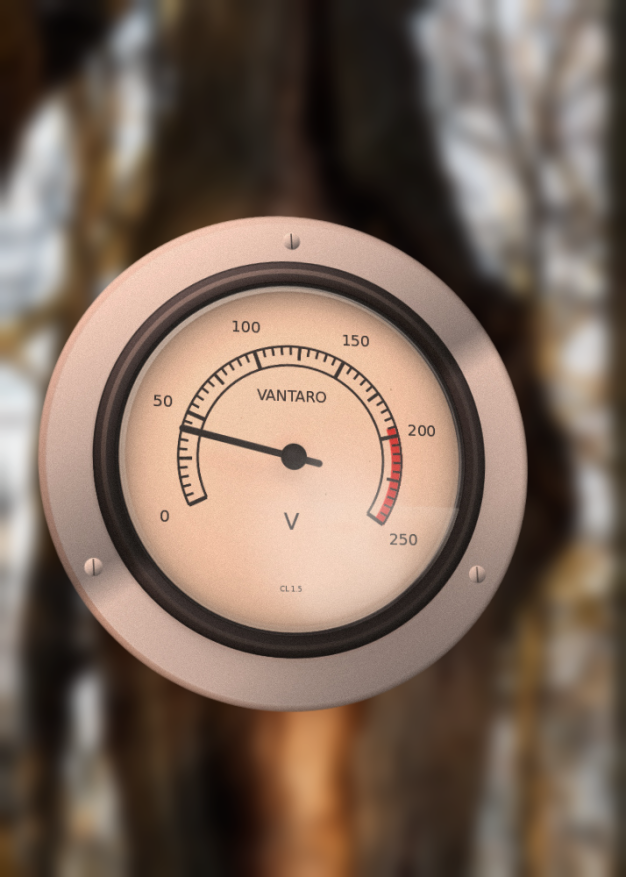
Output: 40 V
